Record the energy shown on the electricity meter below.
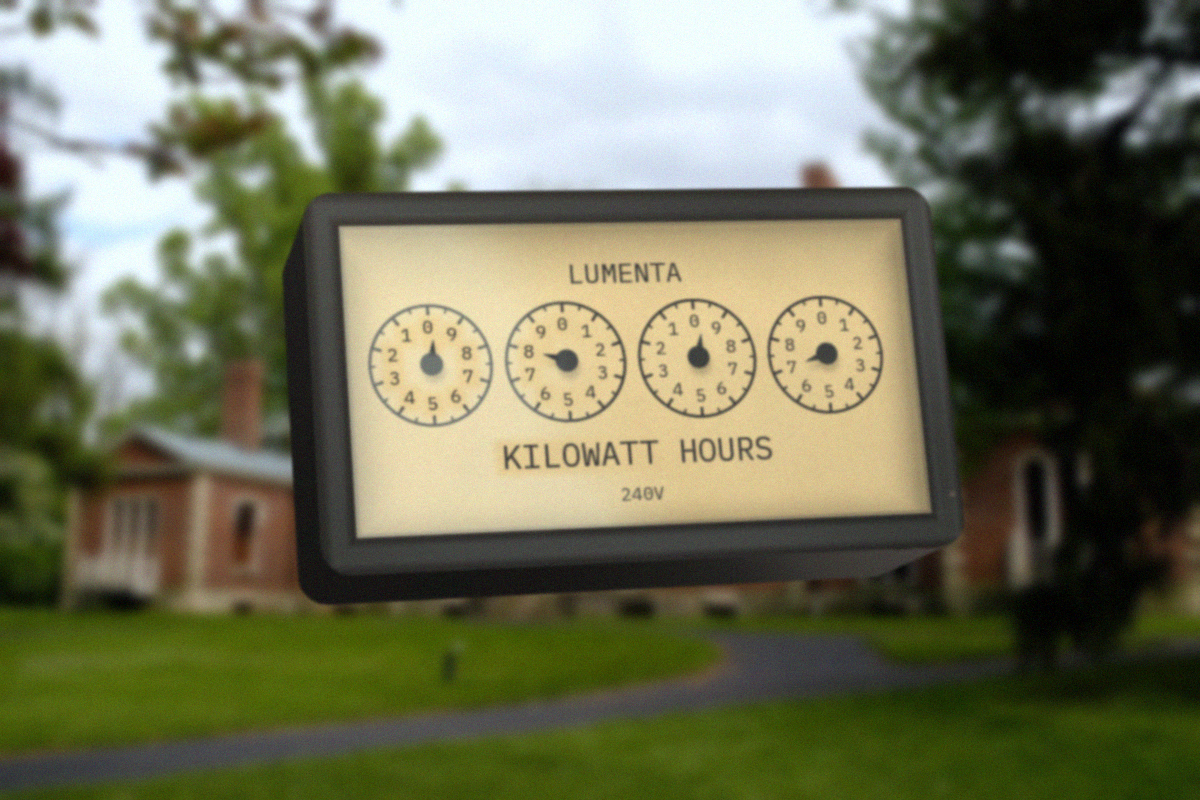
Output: 9797 kWh
